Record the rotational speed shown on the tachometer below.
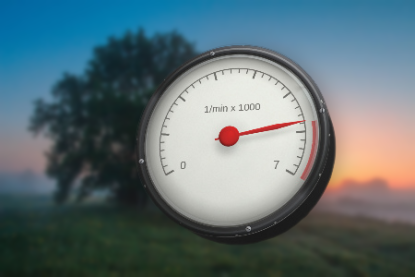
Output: 5800 rpm
